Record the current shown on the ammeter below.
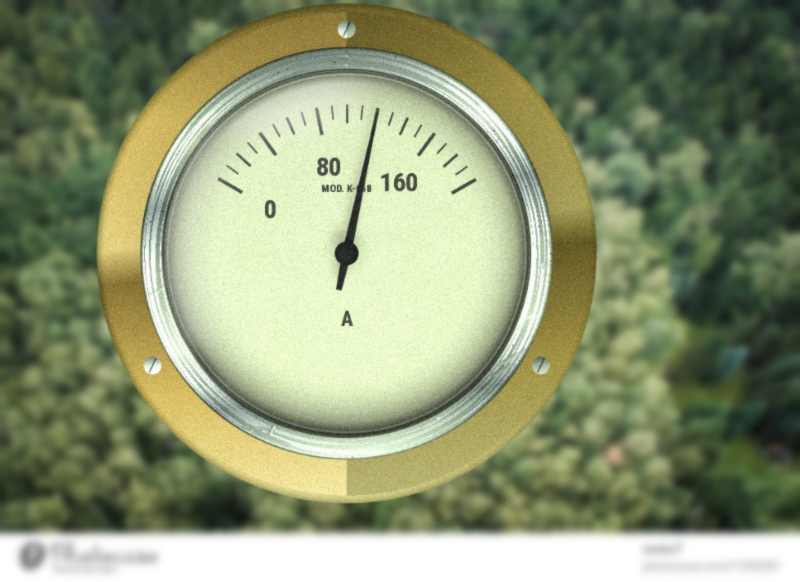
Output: 120 A
